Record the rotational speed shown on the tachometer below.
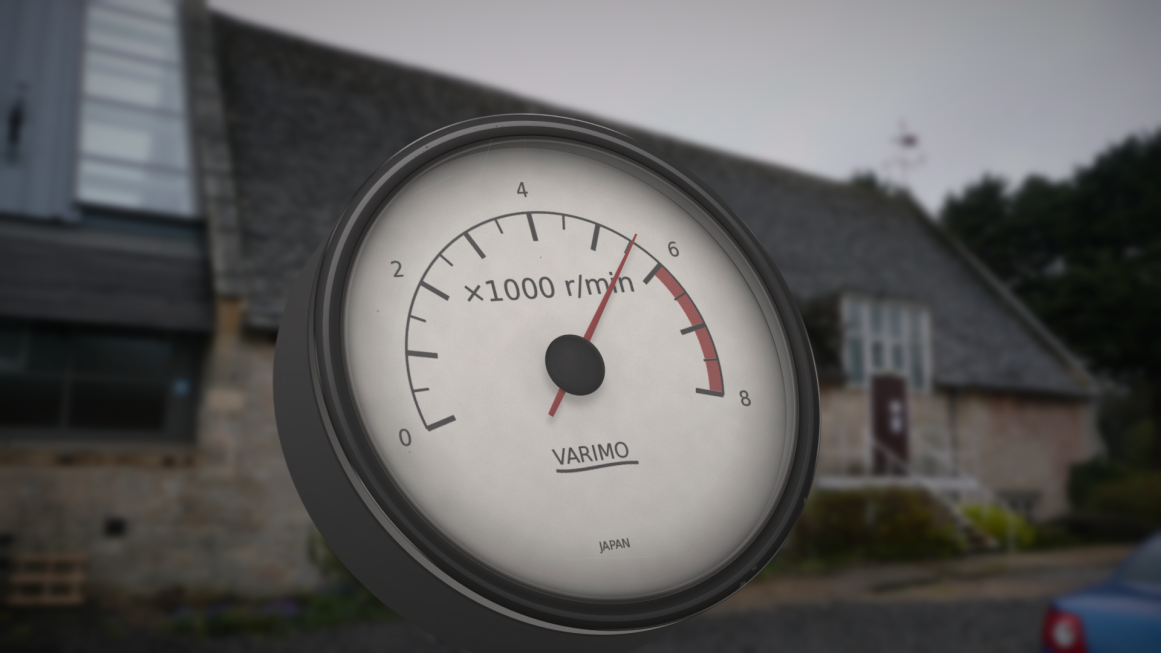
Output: 5500 rpm
